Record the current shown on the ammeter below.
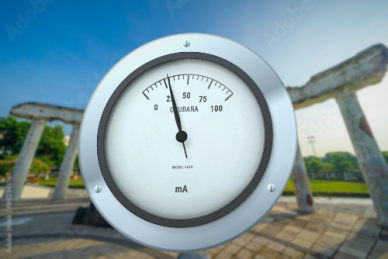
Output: 30 mA
